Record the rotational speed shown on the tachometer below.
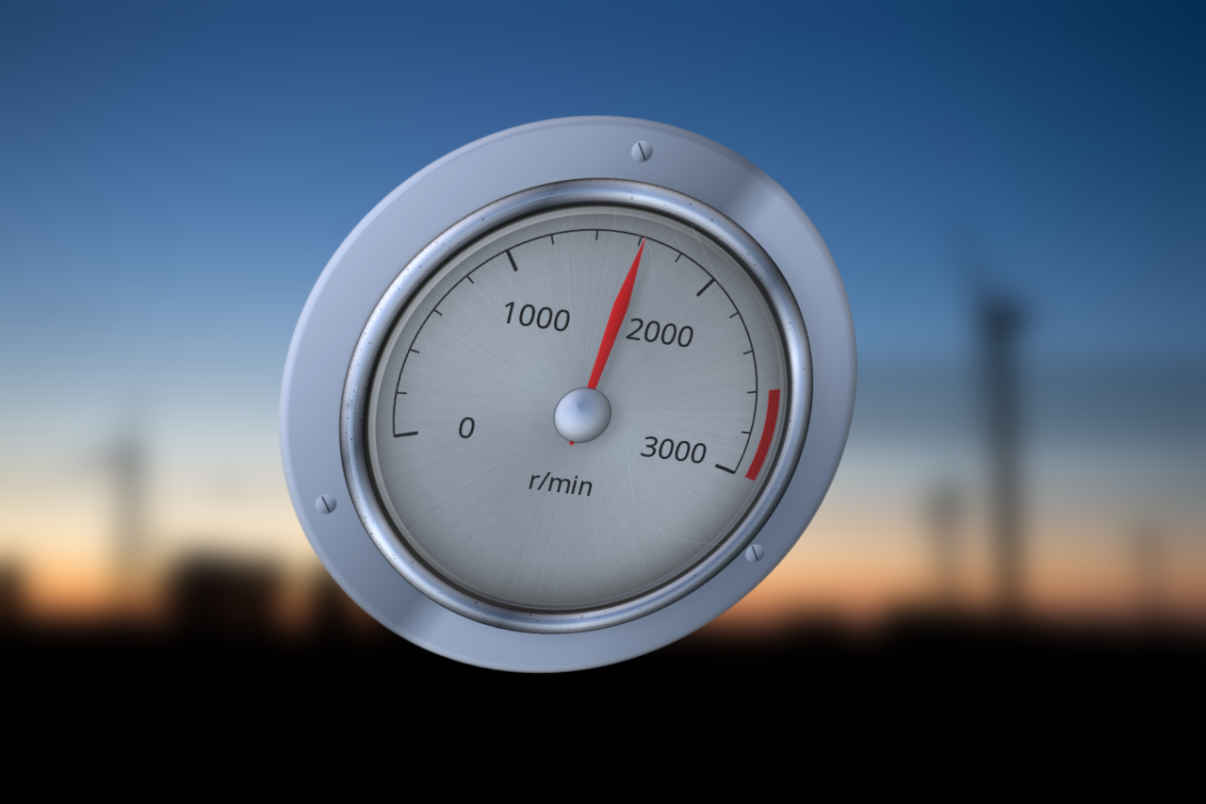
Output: 1600 rpm
